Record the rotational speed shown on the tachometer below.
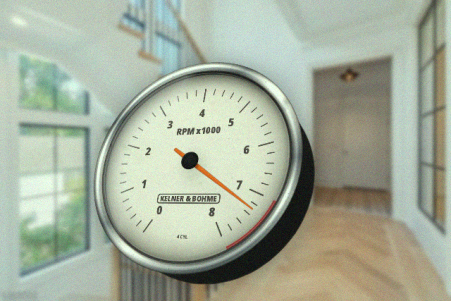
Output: 7300 rpm
